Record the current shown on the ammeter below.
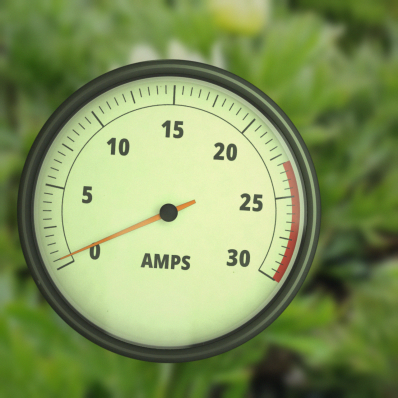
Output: 0.5 A
